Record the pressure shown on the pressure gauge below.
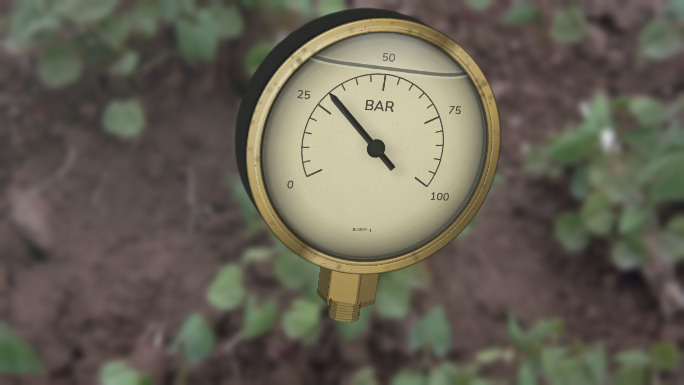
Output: 30 bar
